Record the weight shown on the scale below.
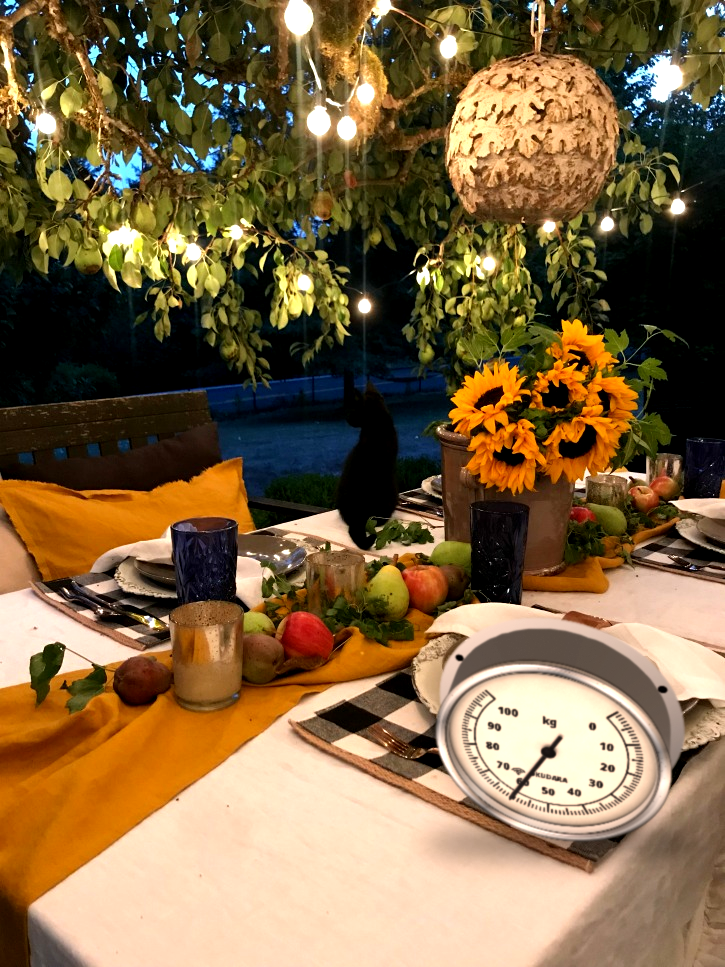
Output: 60 kg
